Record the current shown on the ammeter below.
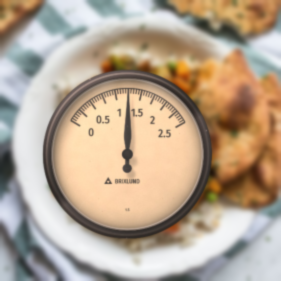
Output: 1.25 A
